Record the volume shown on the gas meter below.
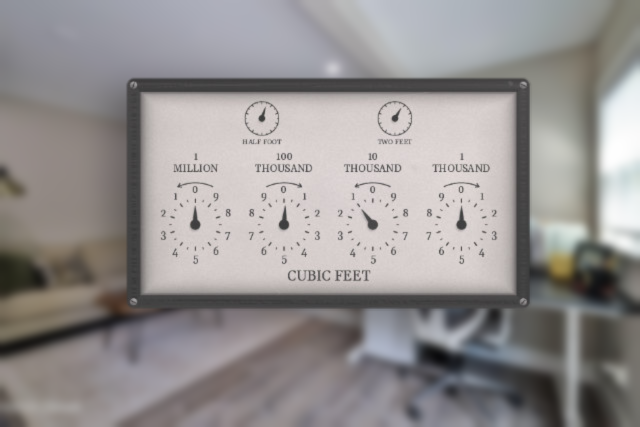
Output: 1000 ft³
